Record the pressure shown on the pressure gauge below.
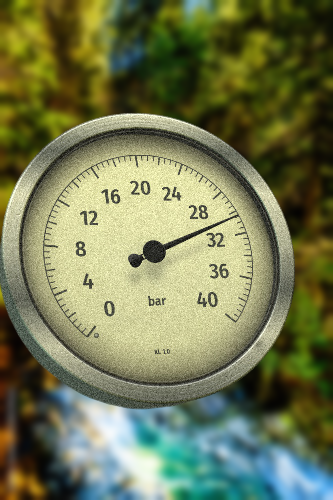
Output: 30.5 bar
